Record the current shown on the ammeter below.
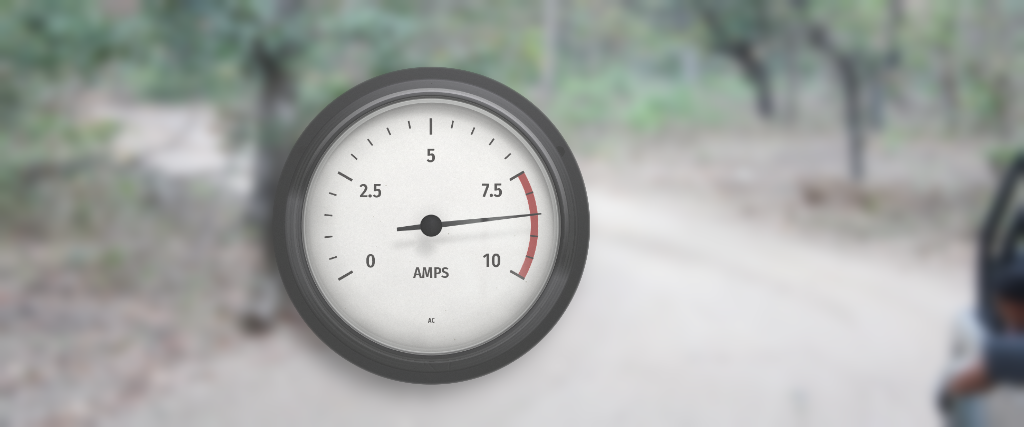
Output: 8.5 A
